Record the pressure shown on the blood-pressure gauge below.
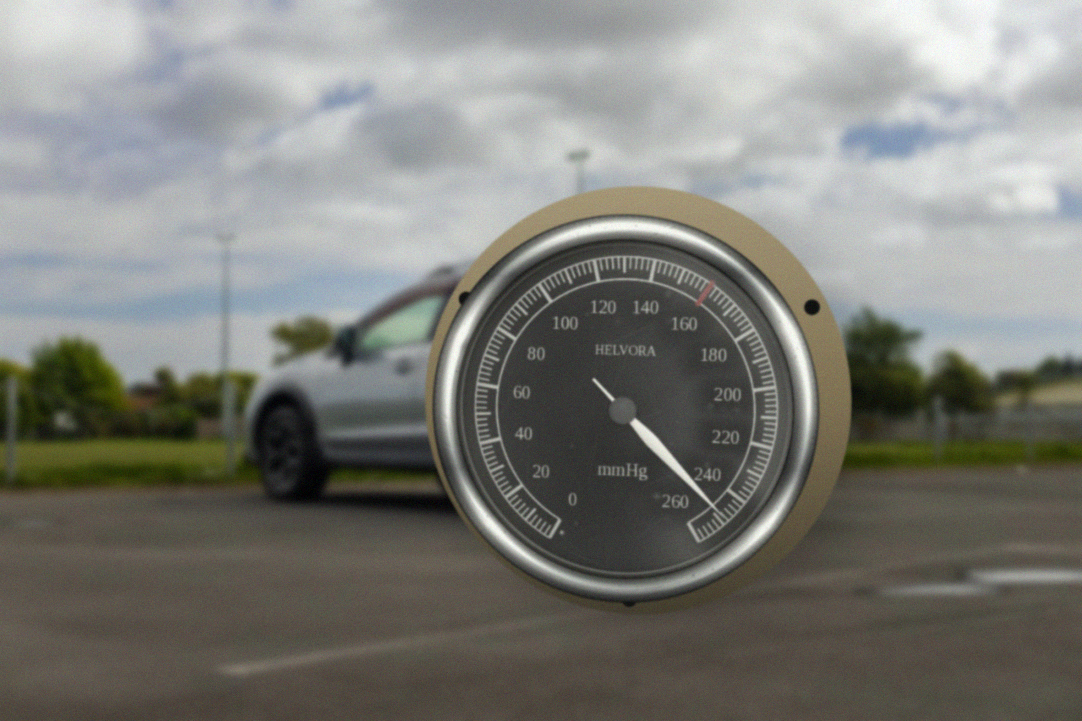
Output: 248 mmHg
